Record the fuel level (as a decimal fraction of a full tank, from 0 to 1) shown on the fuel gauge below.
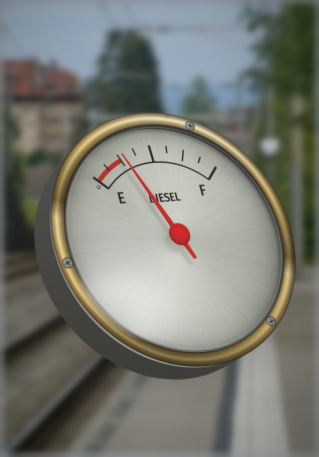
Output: 0.25
